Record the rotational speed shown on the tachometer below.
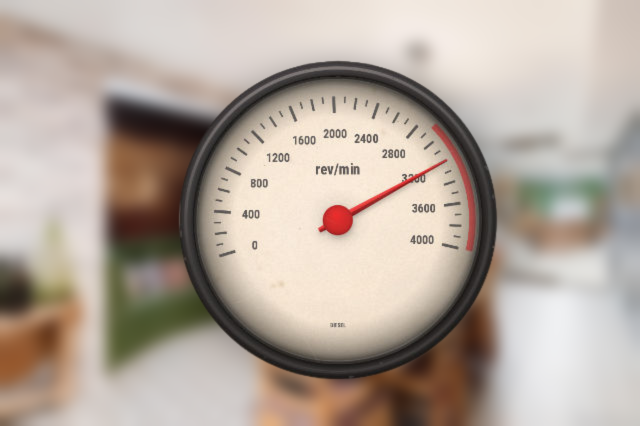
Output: 3200 rpm
